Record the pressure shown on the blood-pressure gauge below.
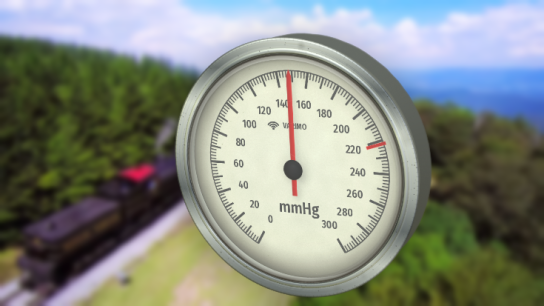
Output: 150 mmHg
